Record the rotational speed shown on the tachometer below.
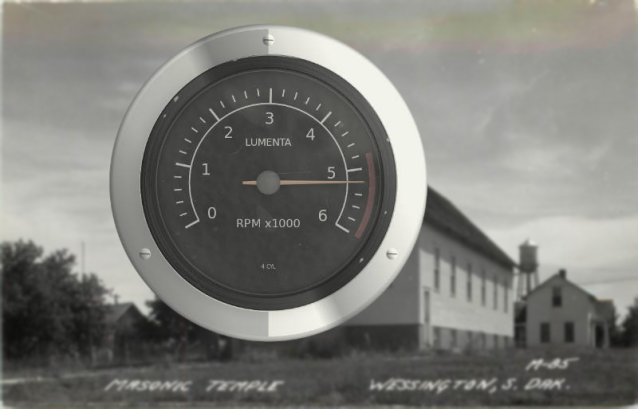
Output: 5200 rpm
